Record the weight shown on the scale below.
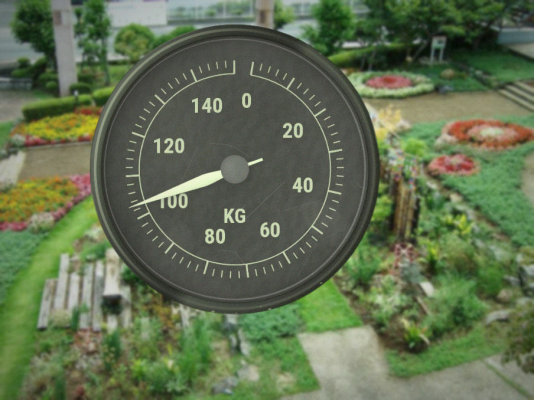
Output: 103 kg
